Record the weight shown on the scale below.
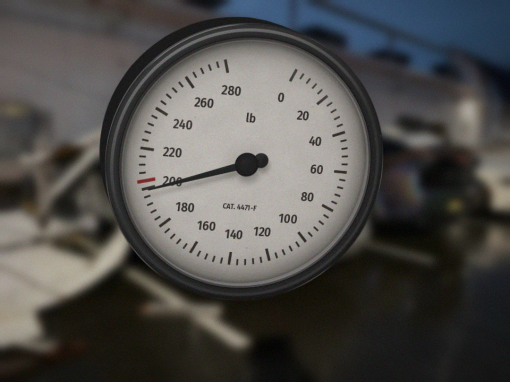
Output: 200 lb
